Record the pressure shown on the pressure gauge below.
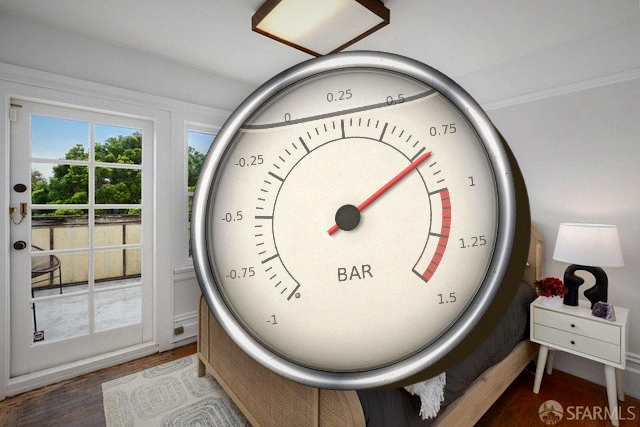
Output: 0.8 bar
